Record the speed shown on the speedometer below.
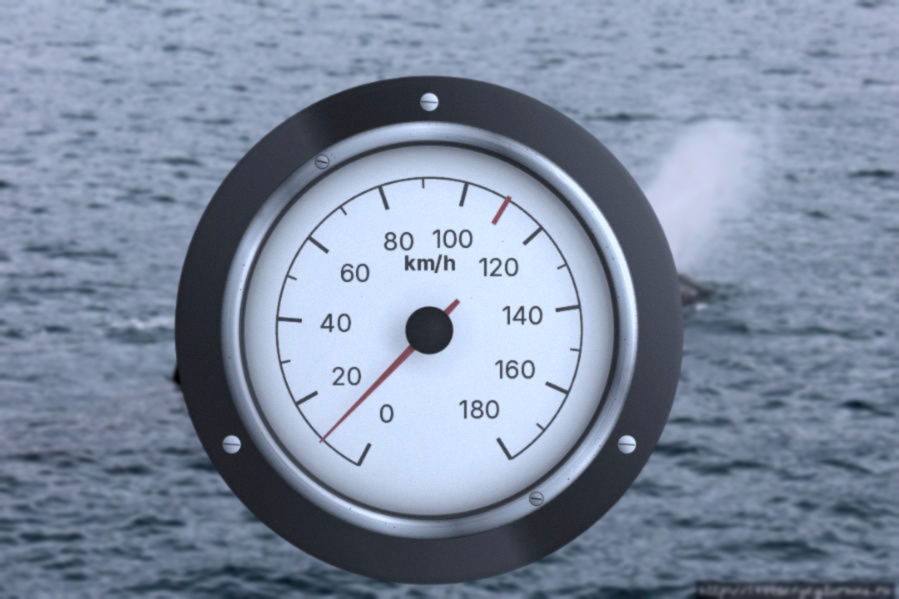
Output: 10 km/h
